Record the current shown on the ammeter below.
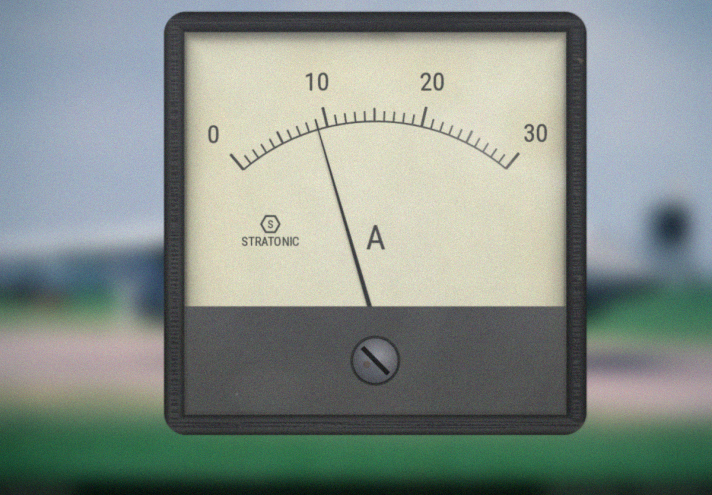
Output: 9 A
